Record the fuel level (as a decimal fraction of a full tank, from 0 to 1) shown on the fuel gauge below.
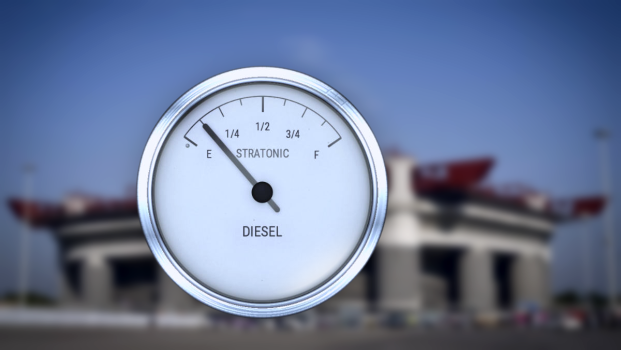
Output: 0.125
